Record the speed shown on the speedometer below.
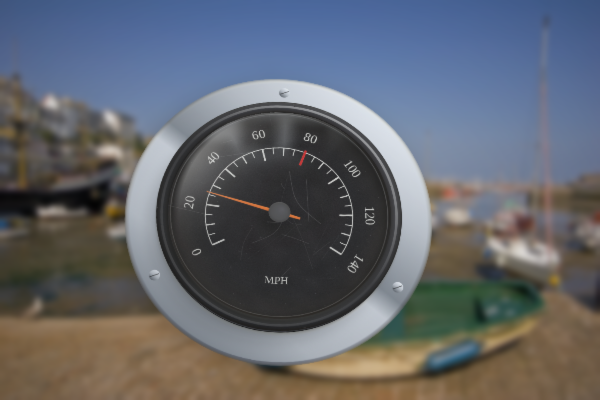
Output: 25 mph
